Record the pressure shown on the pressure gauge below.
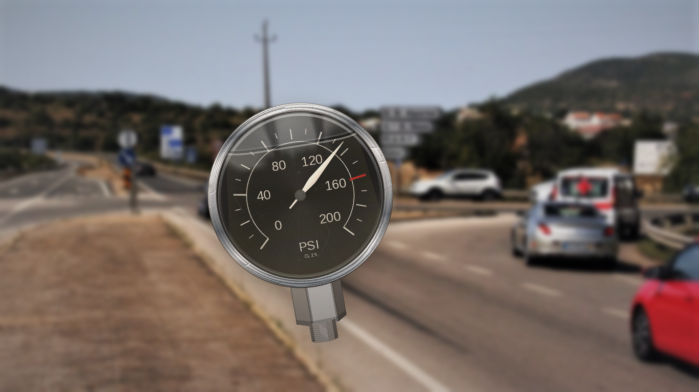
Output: 135 psi
